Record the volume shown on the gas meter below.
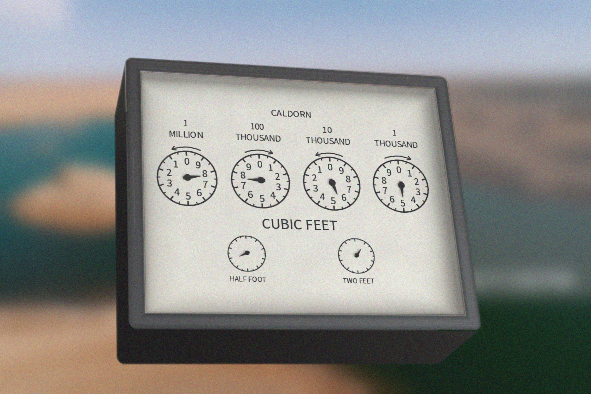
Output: 775500 ft³
